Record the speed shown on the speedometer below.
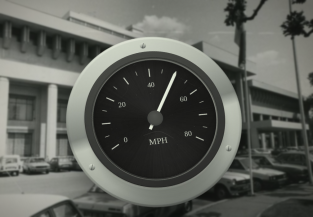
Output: 50 mph
